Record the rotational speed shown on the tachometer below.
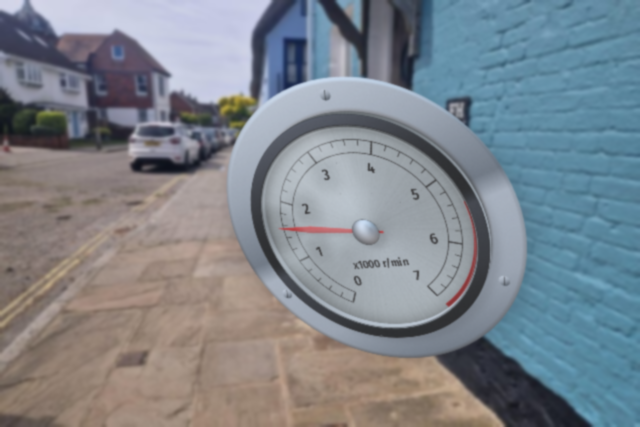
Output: 1600 rpm
